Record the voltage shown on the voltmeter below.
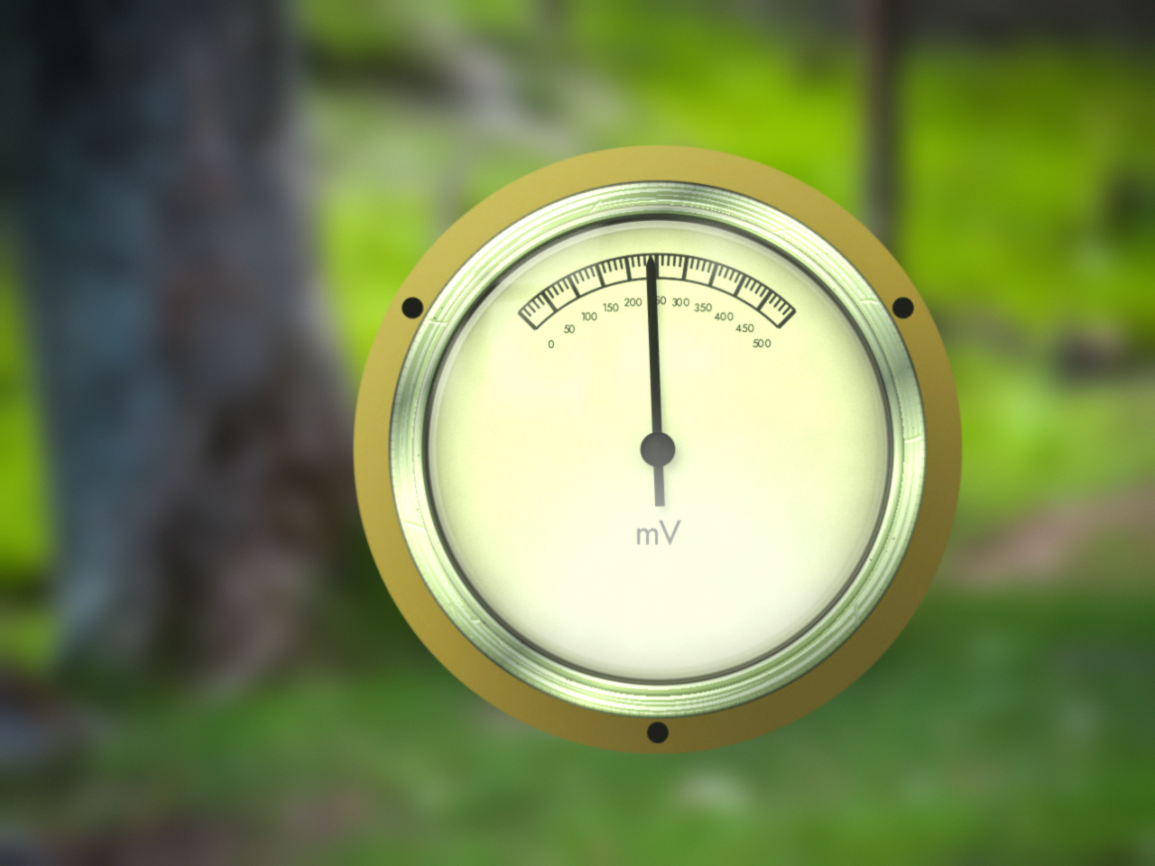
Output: 240 mV
